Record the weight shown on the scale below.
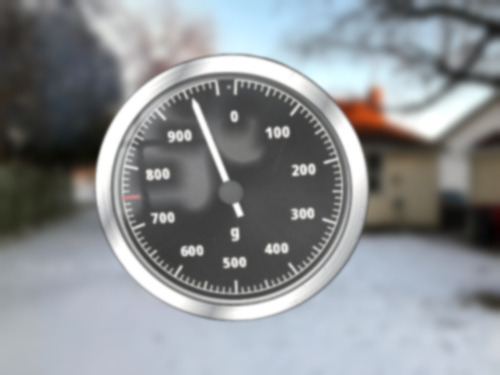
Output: 960 g
